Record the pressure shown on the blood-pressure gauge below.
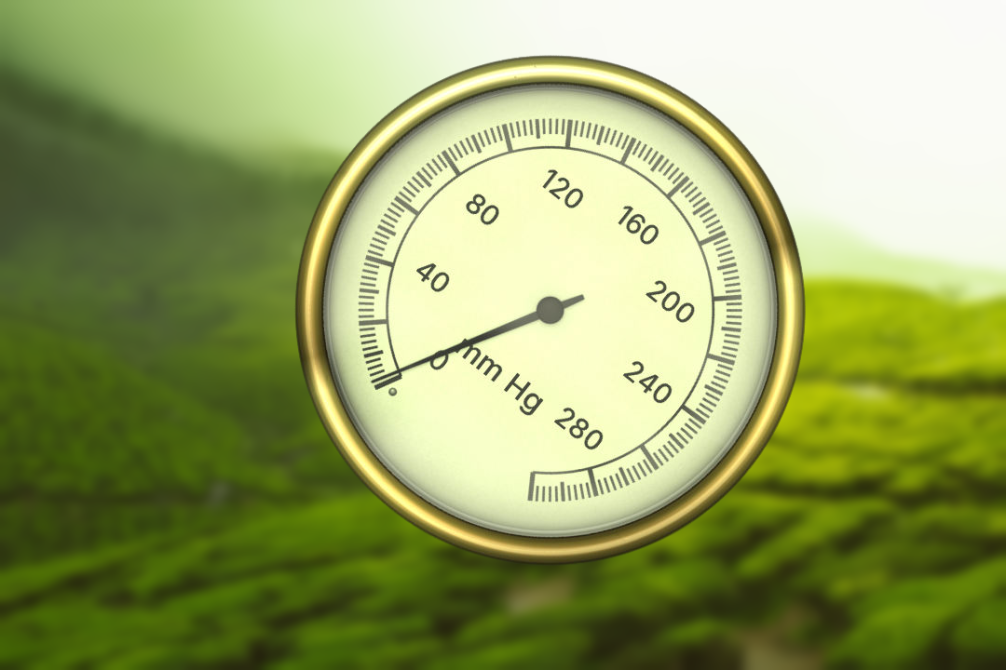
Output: 2 mmHg
